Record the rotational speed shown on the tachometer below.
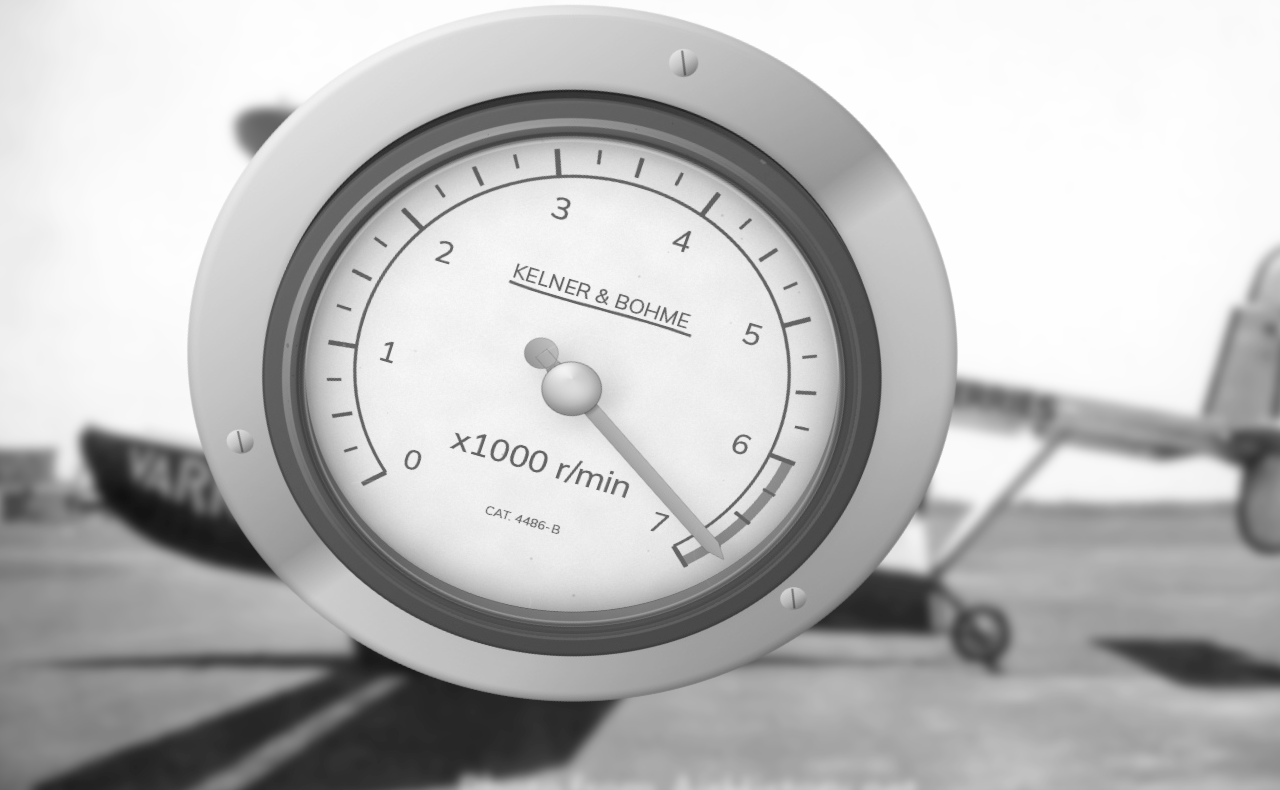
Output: 6750 rpm
